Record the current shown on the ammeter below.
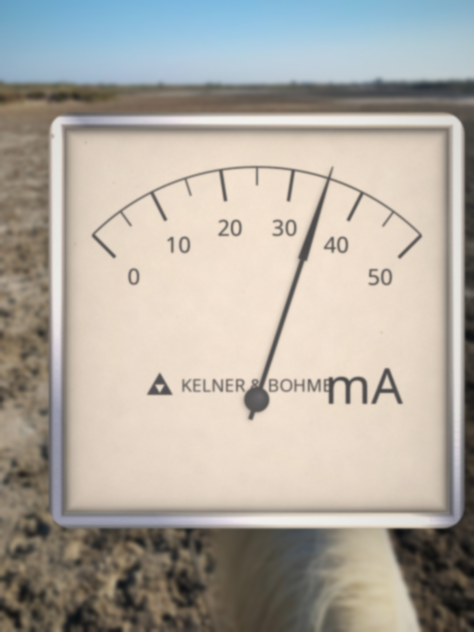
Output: 35 mA
